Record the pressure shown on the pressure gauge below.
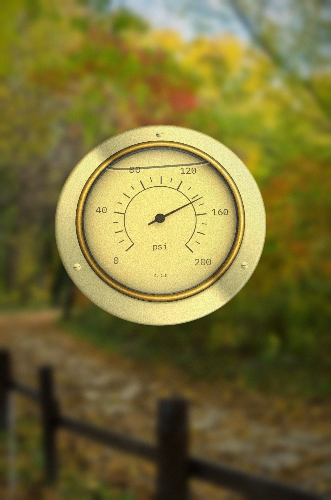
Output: 145 psi
